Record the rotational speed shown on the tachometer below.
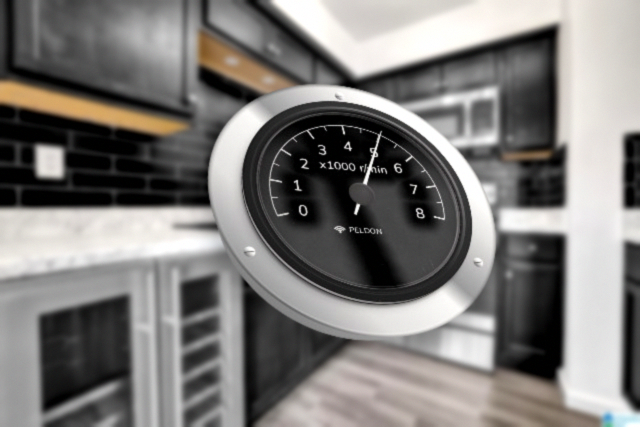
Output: 5000 rpm
